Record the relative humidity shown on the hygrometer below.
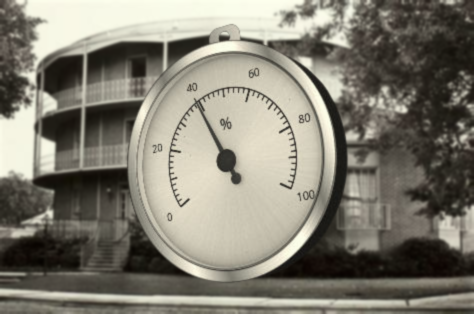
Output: 40 %
